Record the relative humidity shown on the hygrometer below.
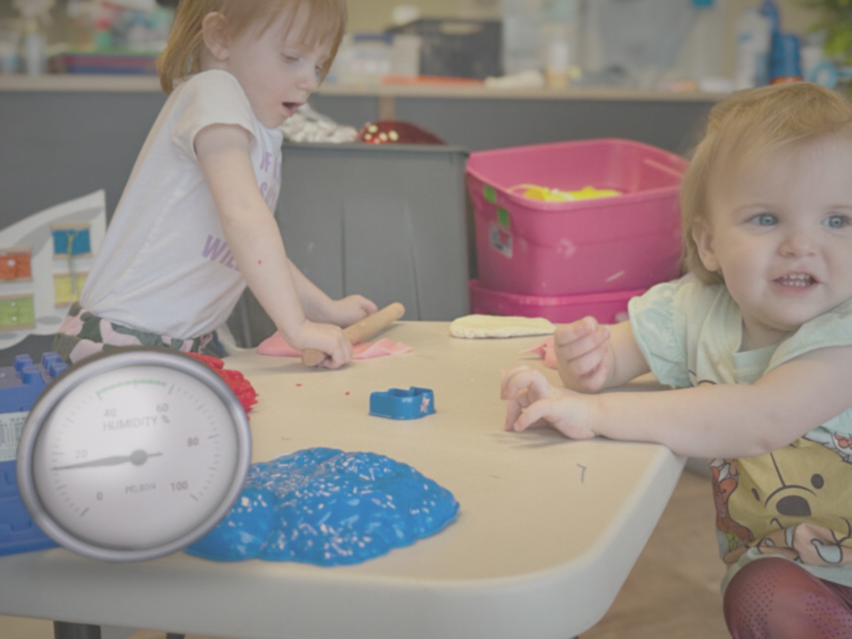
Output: 16 %
